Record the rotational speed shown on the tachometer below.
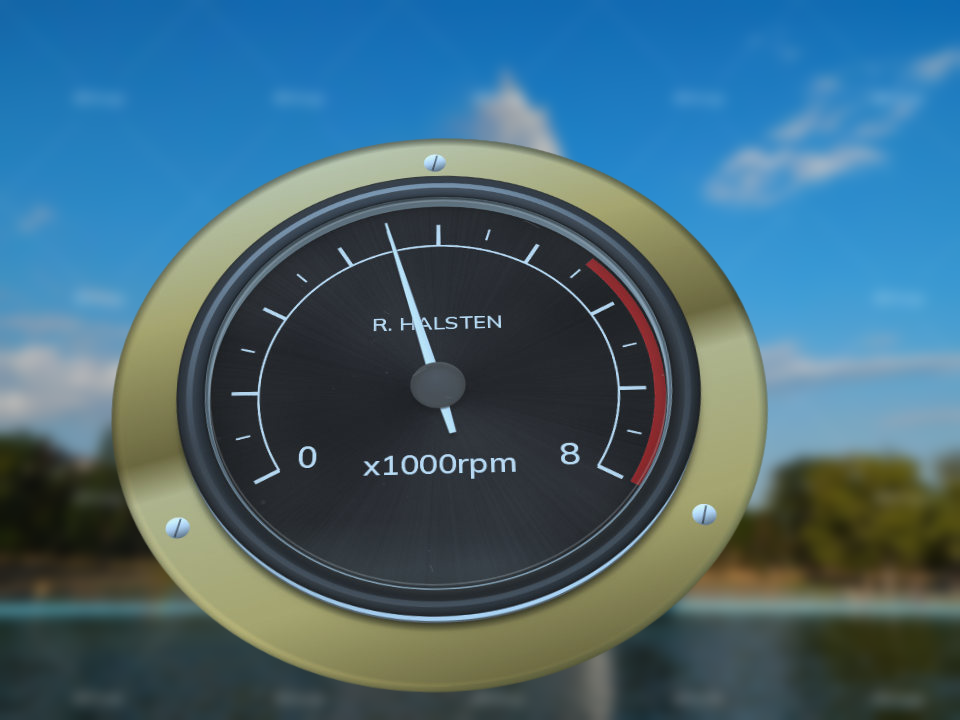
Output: 3500 rpm
